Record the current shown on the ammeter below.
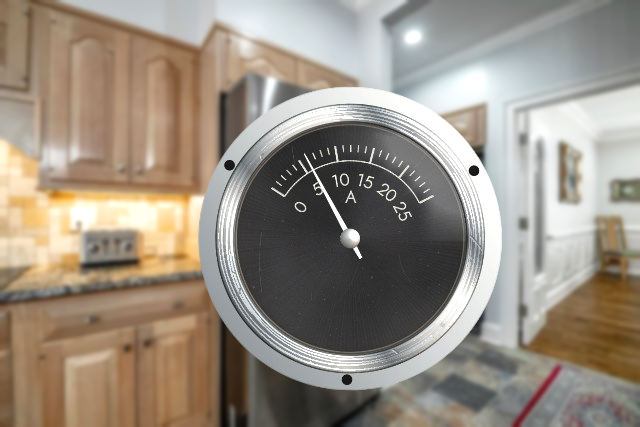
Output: 6 A
